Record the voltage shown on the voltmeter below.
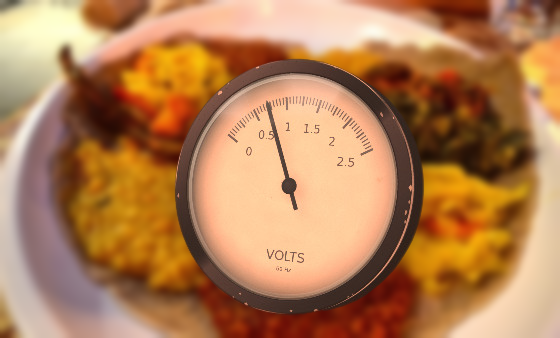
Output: 0.75 V
